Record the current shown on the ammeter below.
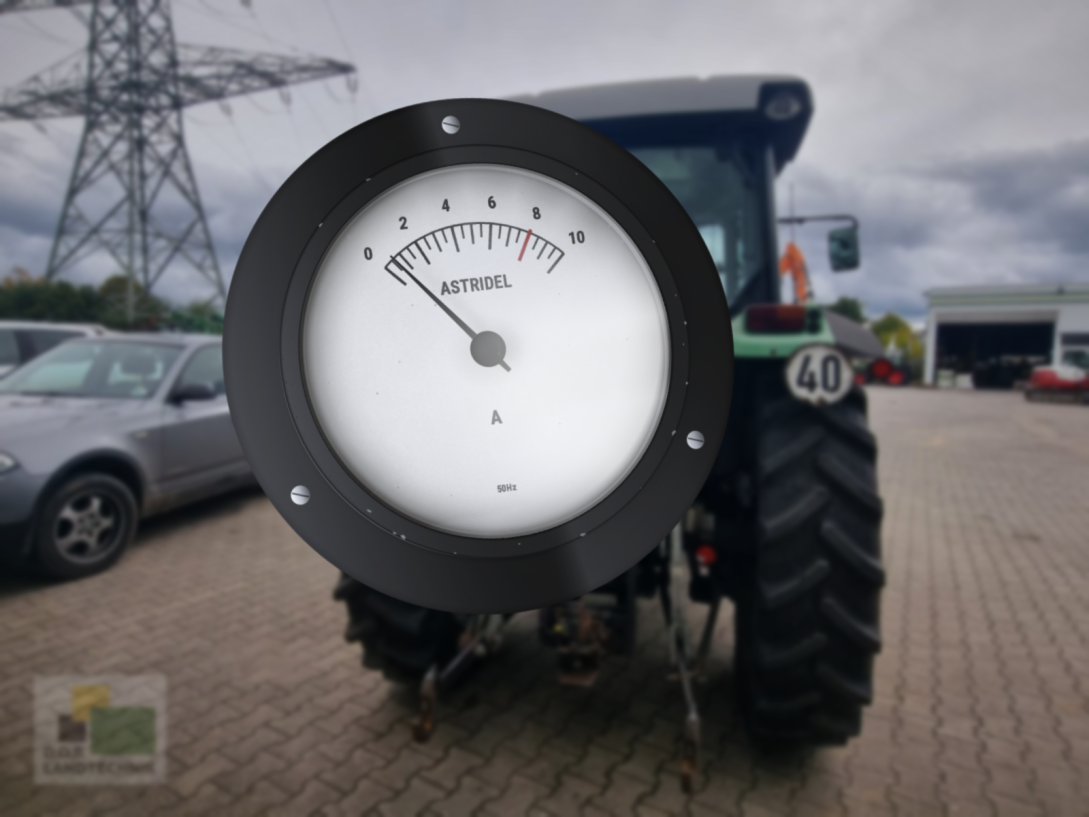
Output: 0.5 A
